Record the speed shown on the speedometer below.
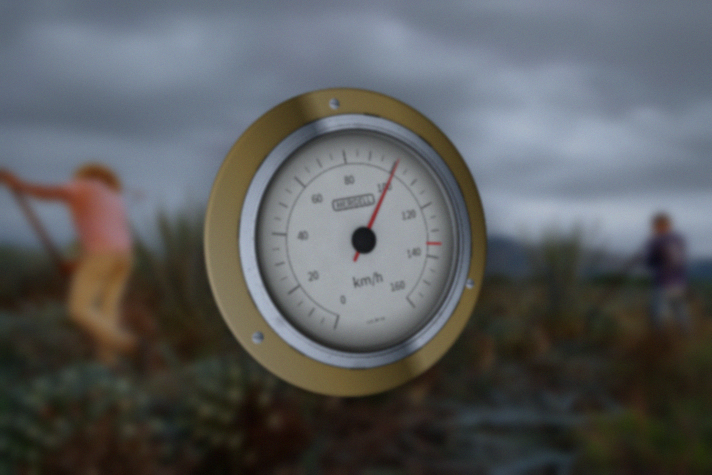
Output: 100 km/h
